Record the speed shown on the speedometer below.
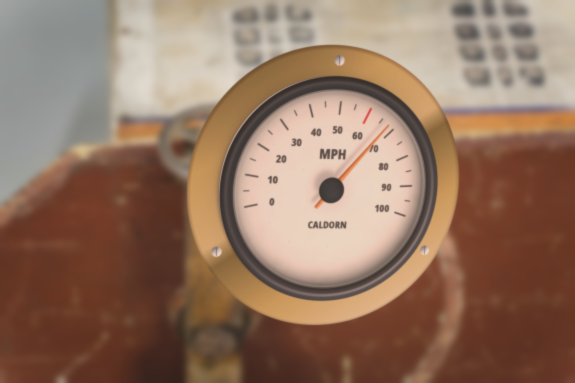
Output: 67.5 mph
